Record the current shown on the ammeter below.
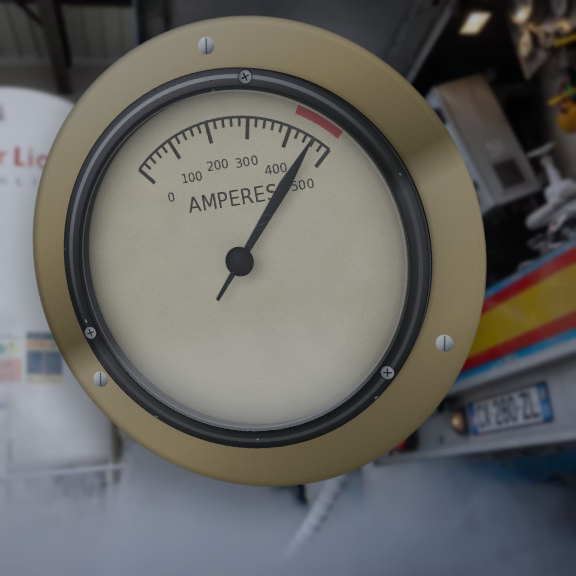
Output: 460 A
